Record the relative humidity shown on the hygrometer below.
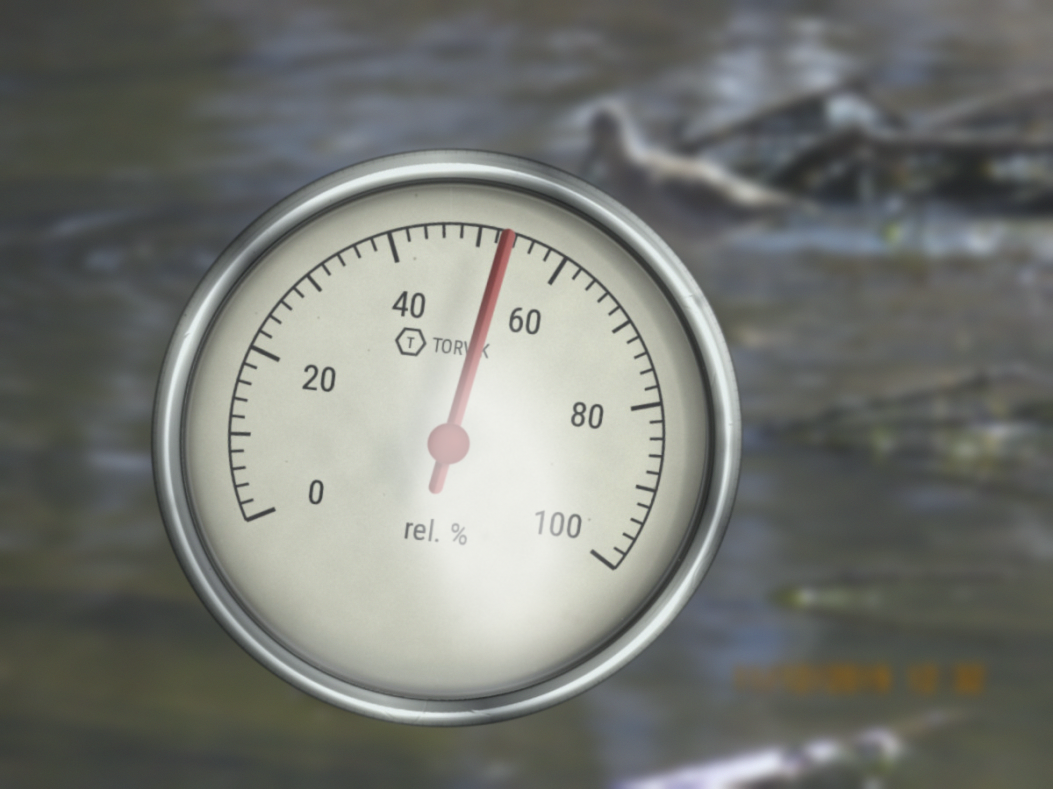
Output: 53 %
